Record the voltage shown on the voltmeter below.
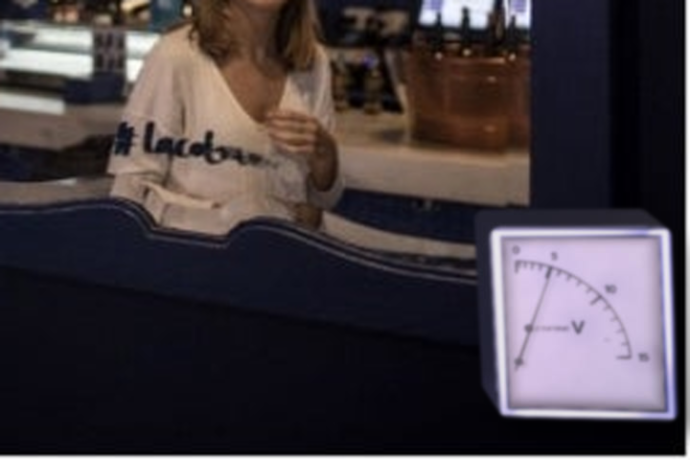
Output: 5 V
